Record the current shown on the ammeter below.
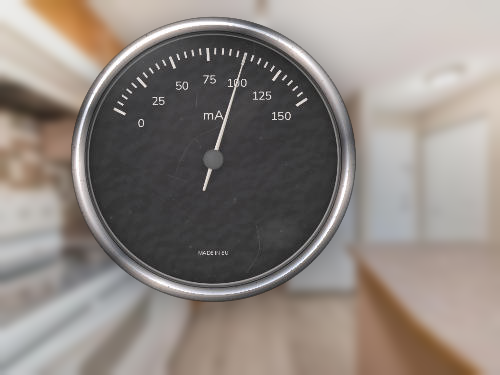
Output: 100 mA
